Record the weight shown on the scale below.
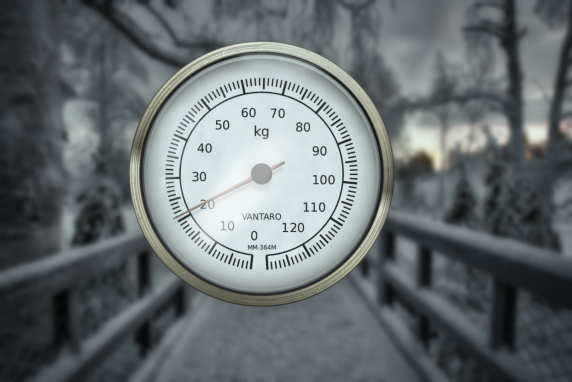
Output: 21 kg
